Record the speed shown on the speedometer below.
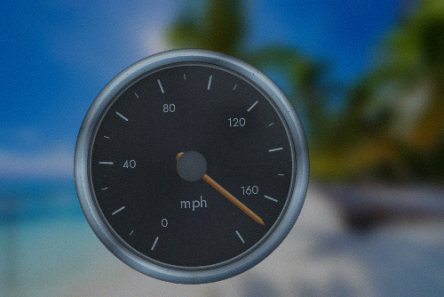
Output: 170 mph
